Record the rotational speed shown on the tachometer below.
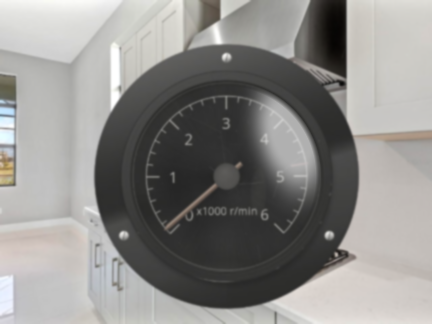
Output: 100 rpm
